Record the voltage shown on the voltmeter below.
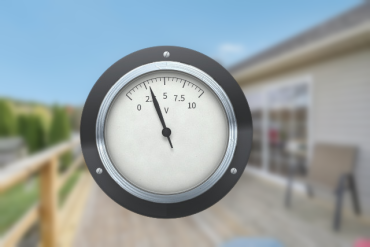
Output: 3 V
